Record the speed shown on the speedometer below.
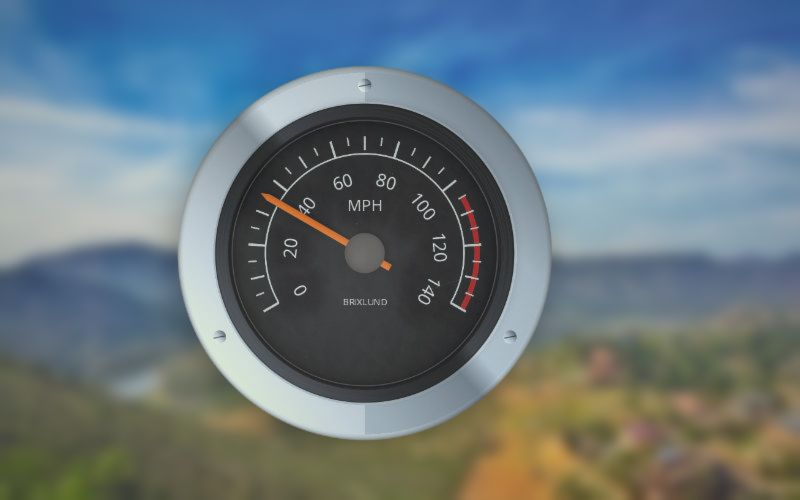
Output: 35 mph
